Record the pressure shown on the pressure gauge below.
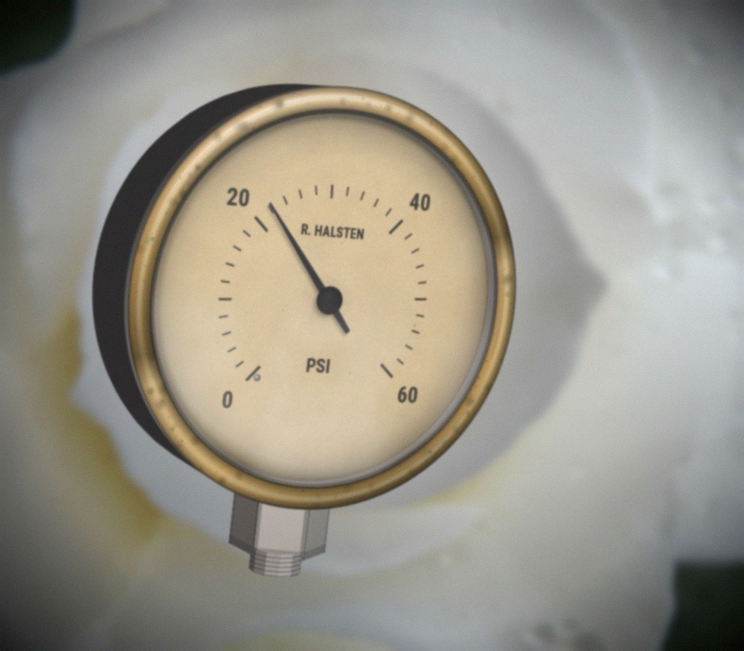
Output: 22 psi
